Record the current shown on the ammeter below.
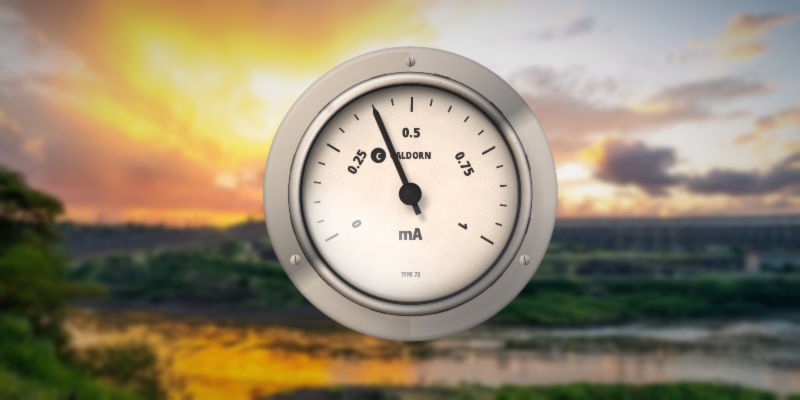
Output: 0.4 mA
